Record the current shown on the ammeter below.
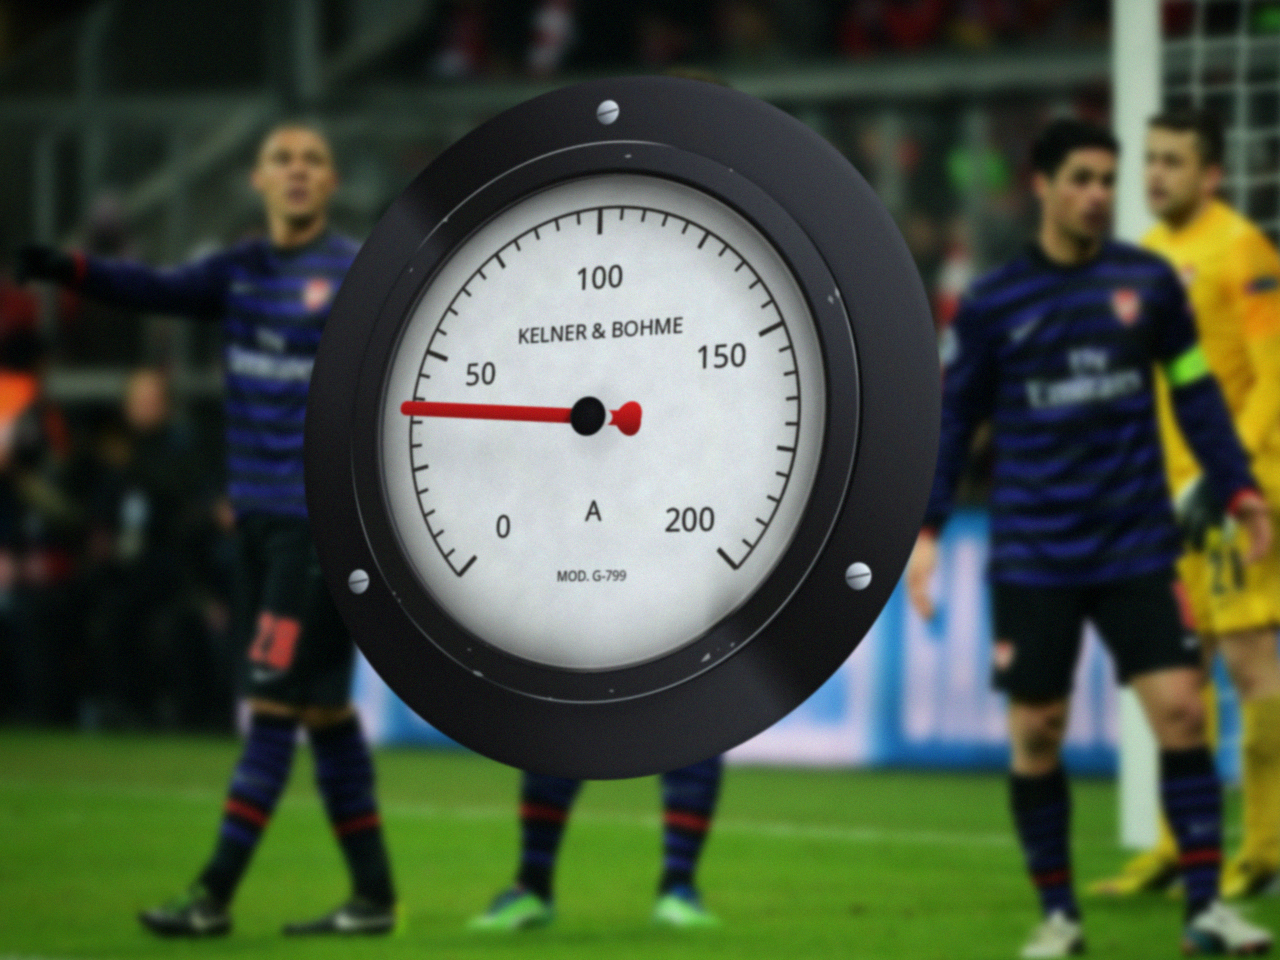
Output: 37.5 A
